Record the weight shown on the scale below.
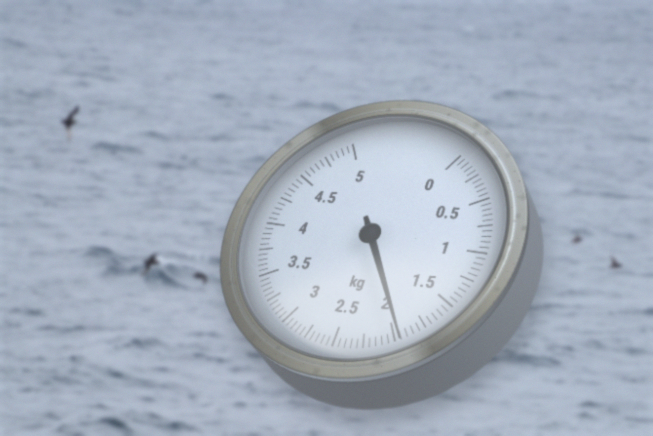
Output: 1.95 kg
